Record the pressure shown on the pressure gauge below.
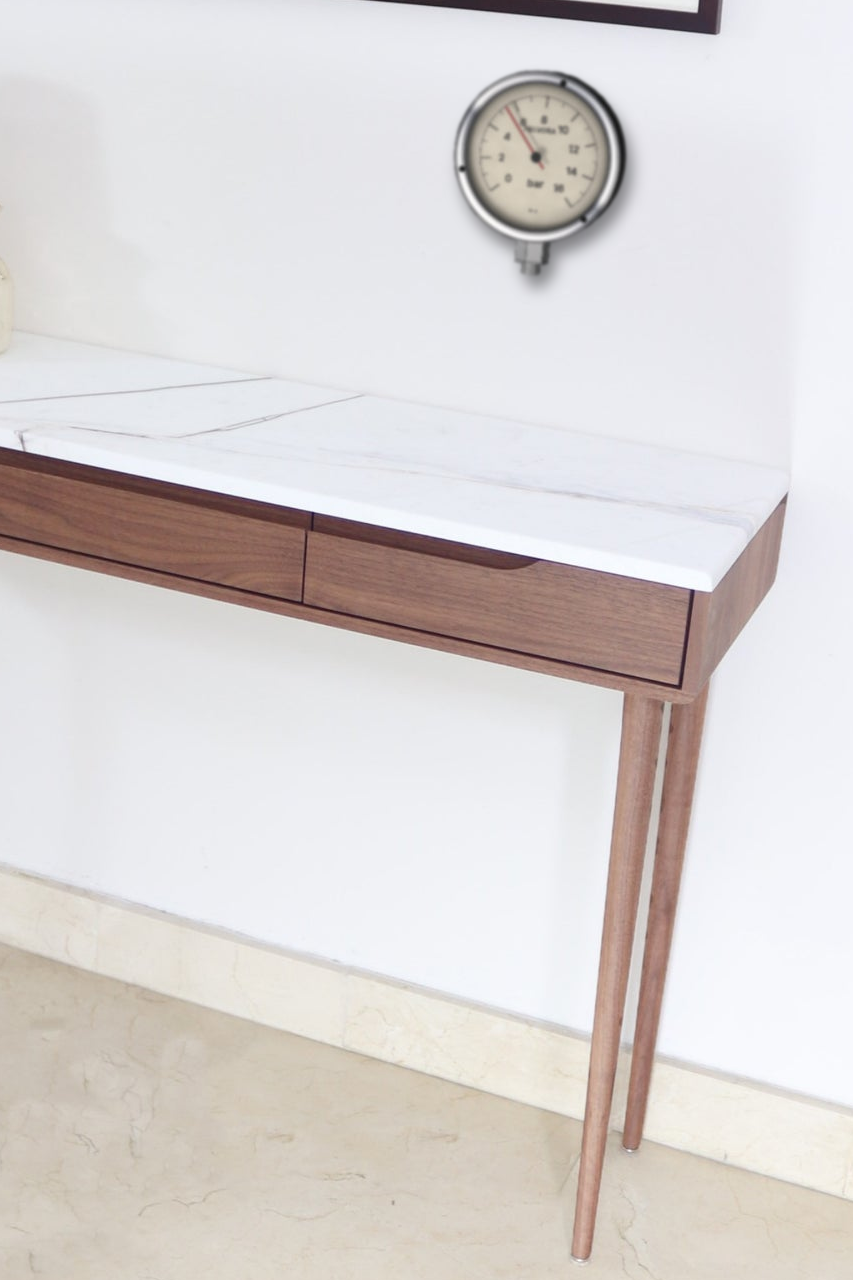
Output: 5.5 bar
